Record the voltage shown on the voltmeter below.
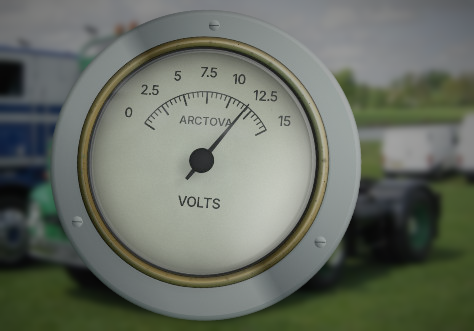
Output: 12 V
